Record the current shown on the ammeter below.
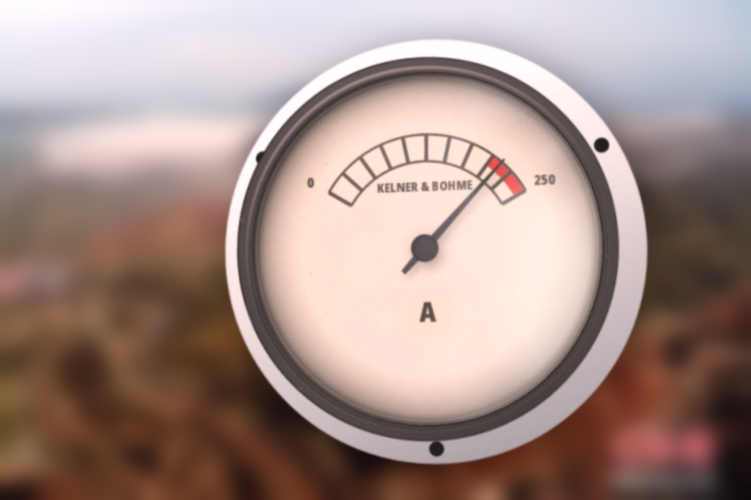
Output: 212.5 A
